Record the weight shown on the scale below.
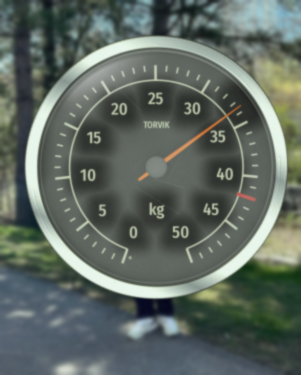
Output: 33.5 kg
